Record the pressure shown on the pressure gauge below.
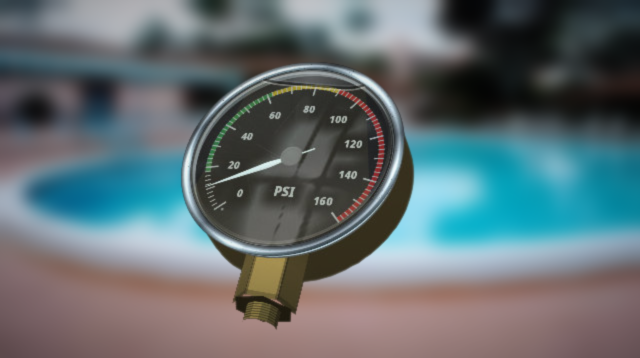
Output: 10 psi
